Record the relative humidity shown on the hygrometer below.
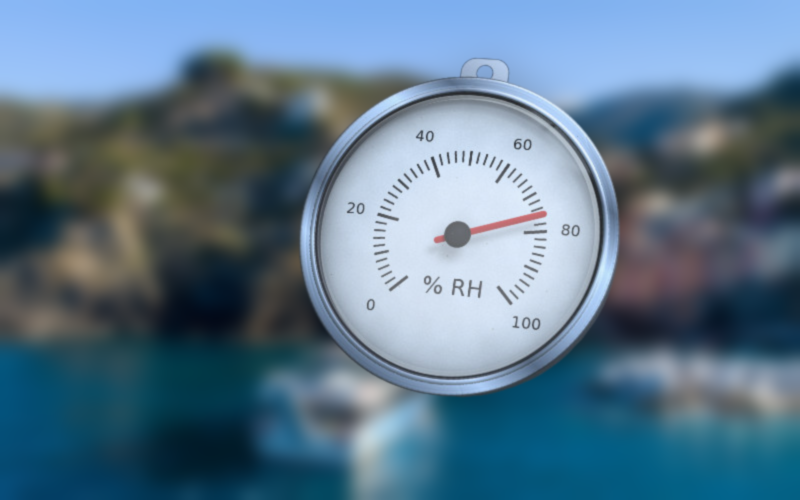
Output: 76 %
